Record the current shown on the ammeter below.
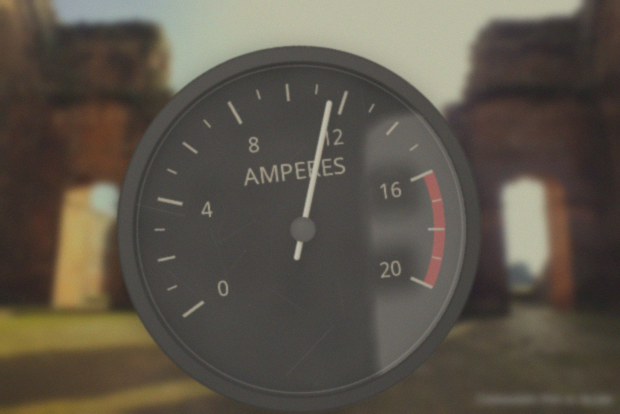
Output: 11.5 A
